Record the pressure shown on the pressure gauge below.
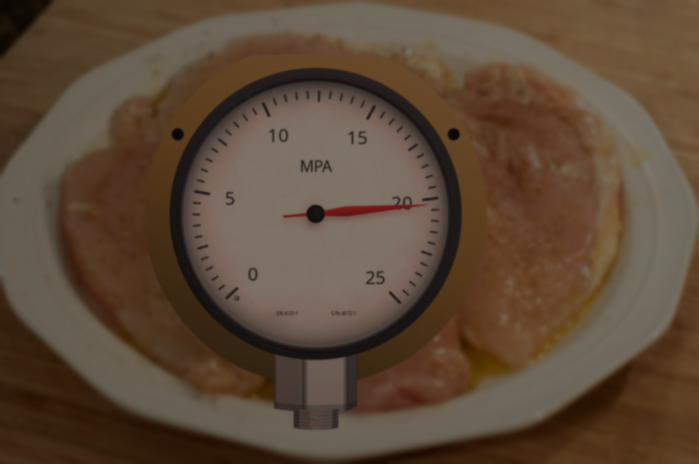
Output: 20.25 MPa
